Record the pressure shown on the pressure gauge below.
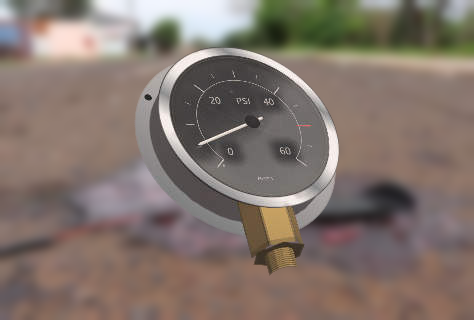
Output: 5 psi
